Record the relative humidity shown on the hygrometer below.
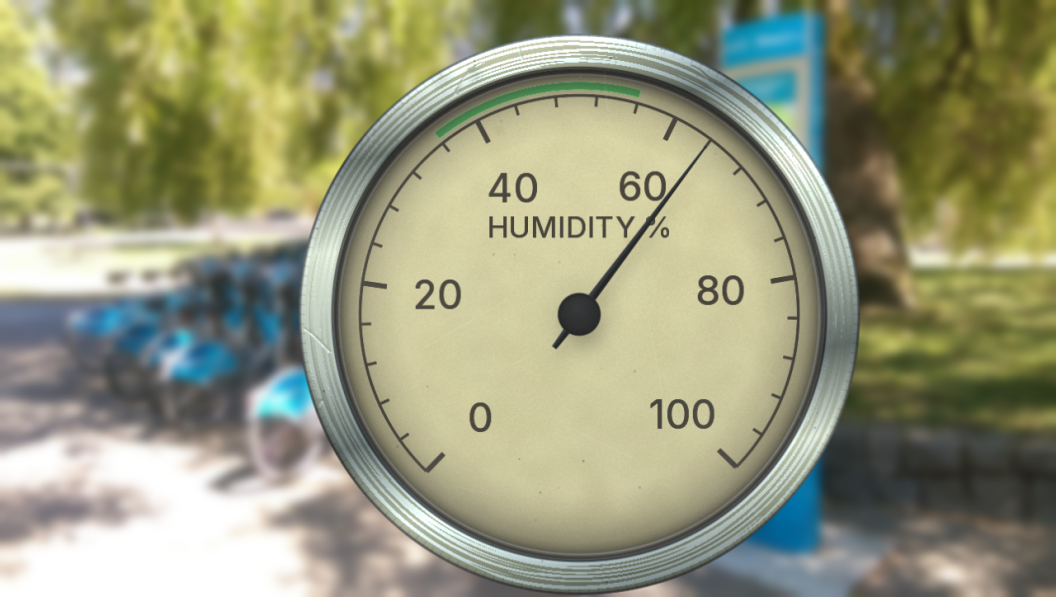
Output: 64 %
